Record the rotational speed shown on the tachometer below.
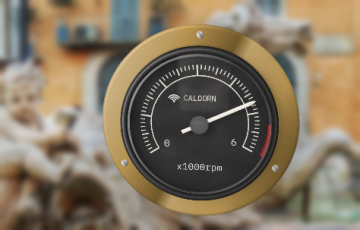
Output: 4700 rpm
